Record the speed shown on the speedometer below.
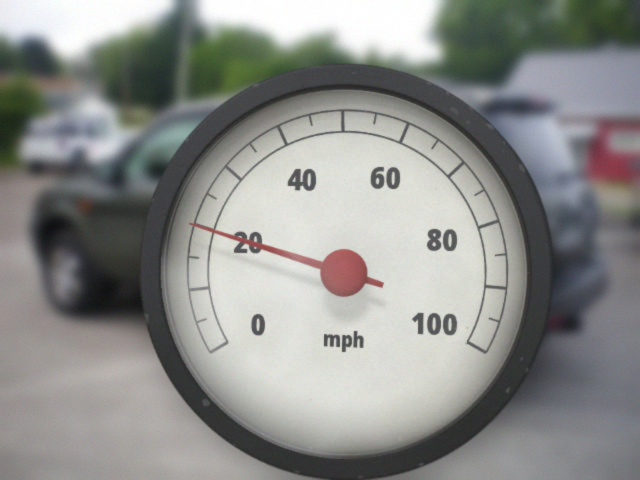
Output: 20 mph
